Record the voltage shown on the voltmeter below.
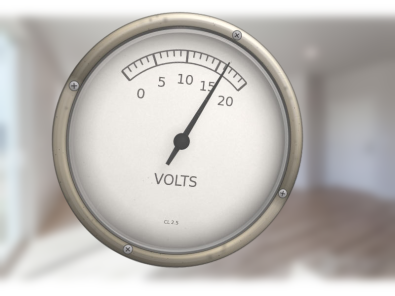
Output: 16 V
